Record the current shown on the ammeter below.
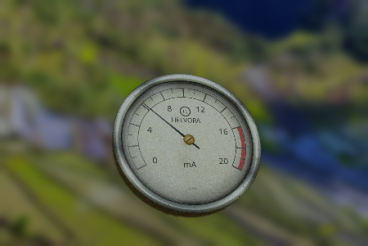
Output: 6 mA
